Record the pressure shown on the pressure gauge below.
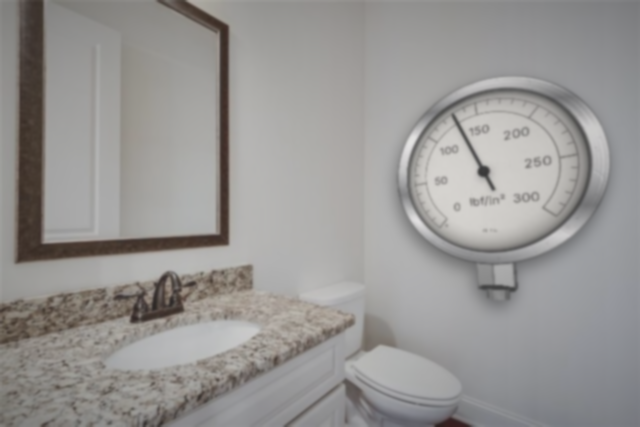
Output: 130 psi
